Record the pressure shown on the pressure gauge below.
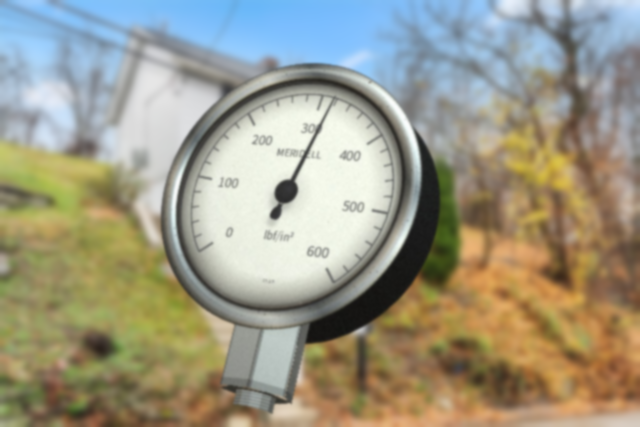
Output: 320 psi
